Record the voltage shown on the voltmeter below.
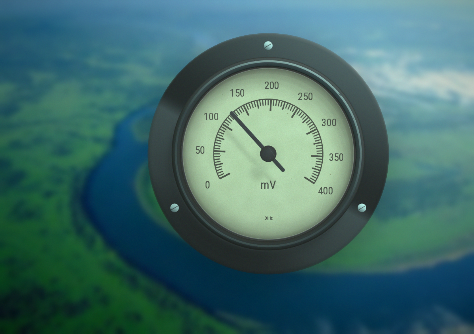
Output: 125 mV
